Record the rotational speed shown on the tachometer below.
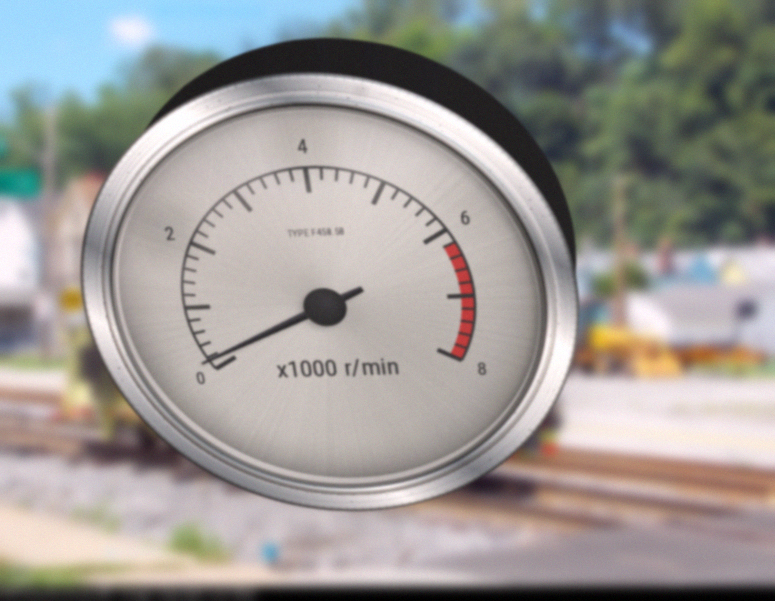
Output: 200 rpm
